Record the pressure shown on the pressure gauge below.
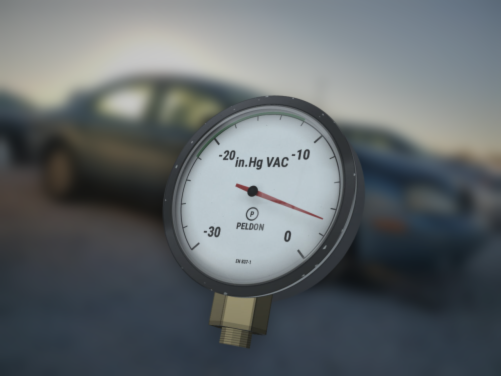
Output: -3 inHg
